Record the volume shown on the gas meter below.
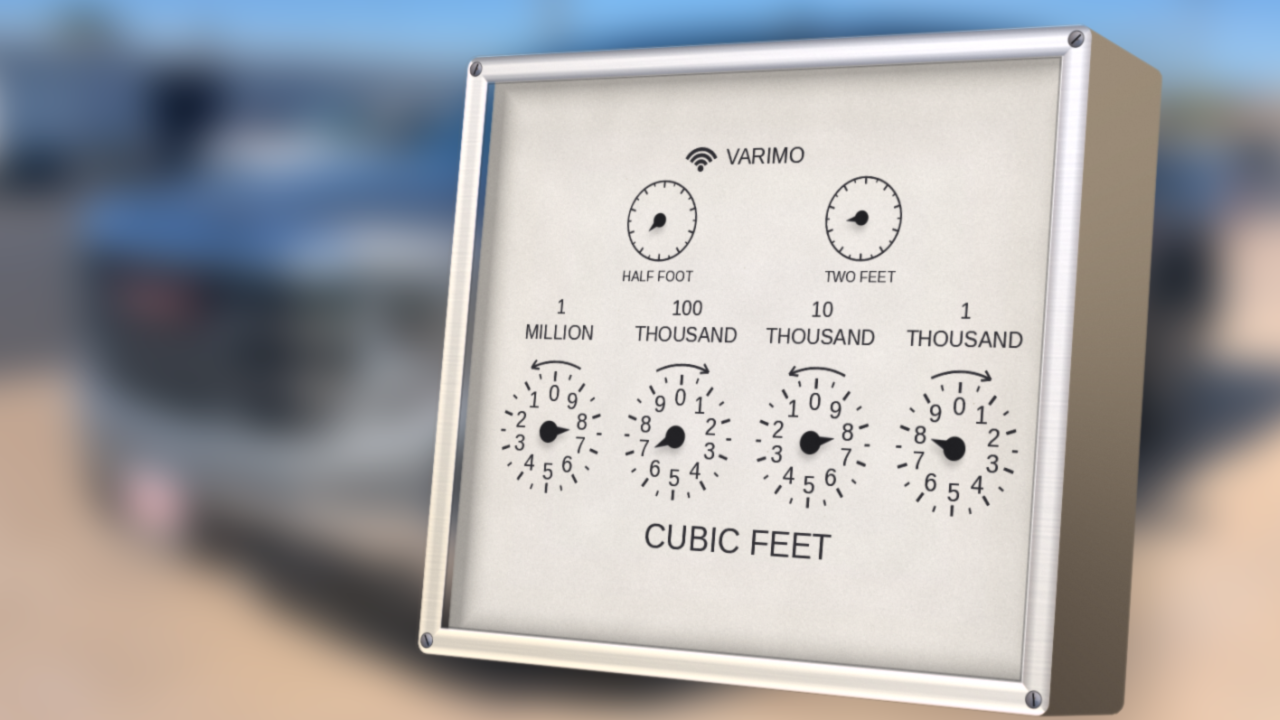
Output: 767800 ft³
